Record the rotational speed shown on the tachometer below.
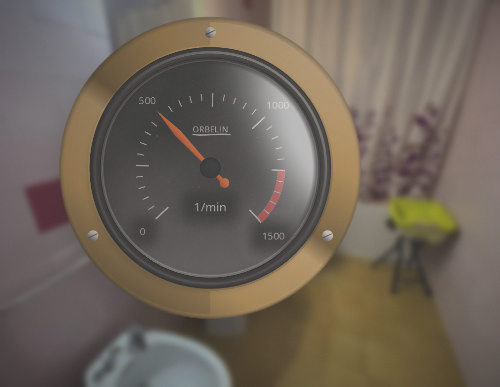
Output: 500 rpm
